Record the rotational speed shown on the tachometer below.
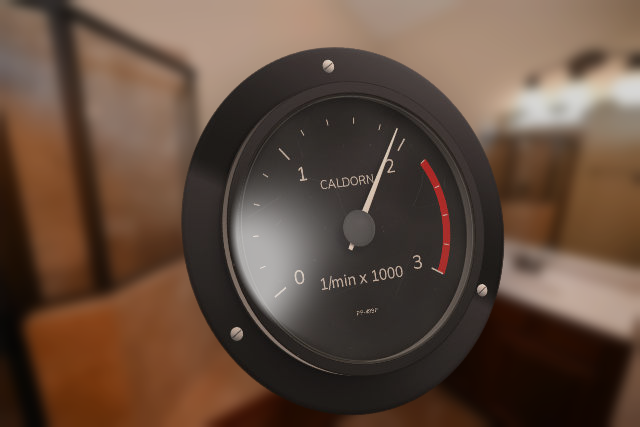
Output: 1900 rpm
